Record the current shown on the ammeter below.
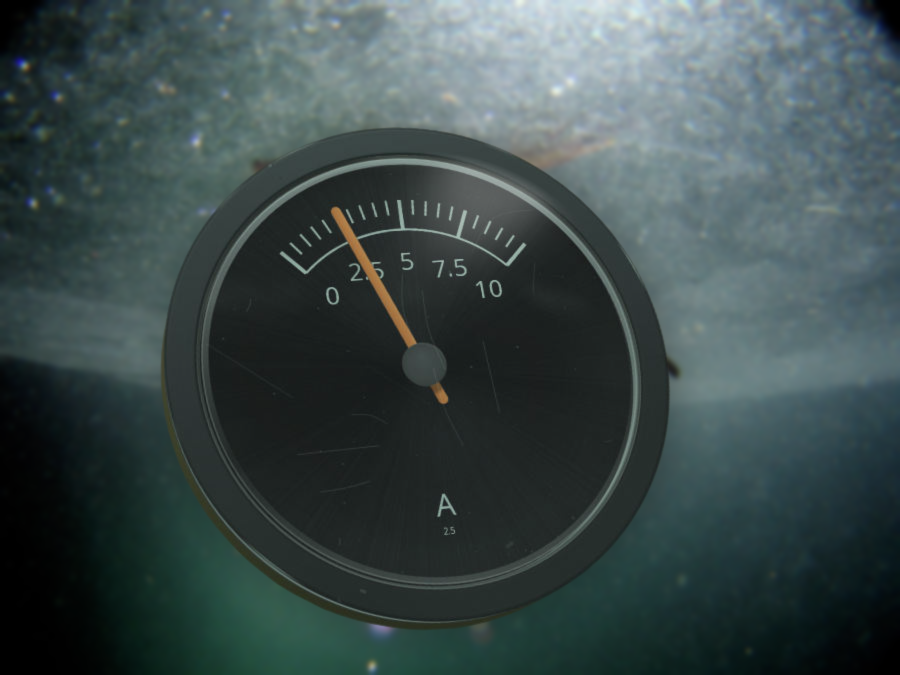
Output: 2.5 A
